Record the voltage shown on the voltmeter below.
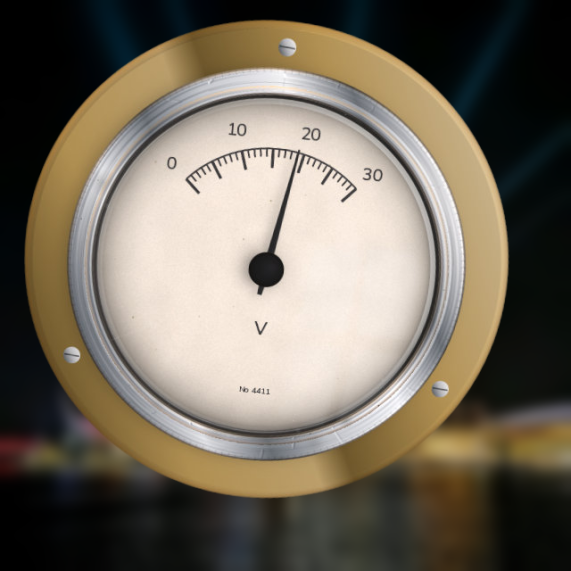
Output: 19 V
